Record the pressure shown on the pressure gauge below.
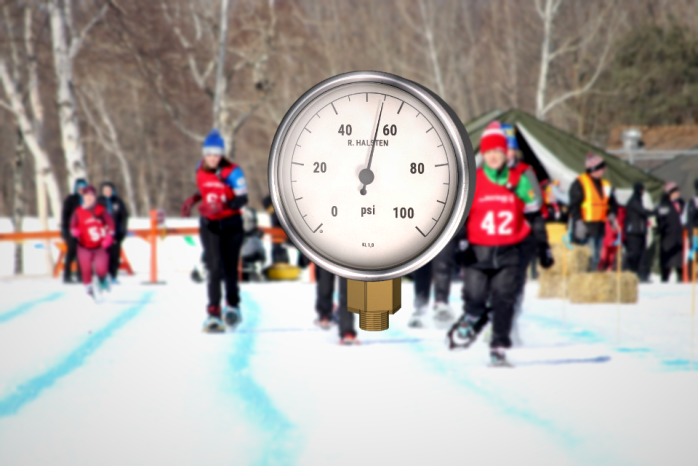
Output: 55 psi
